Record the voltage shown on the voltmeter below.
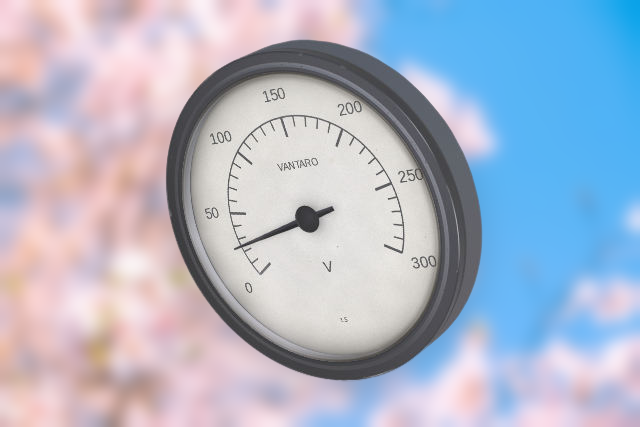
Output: 25 V
